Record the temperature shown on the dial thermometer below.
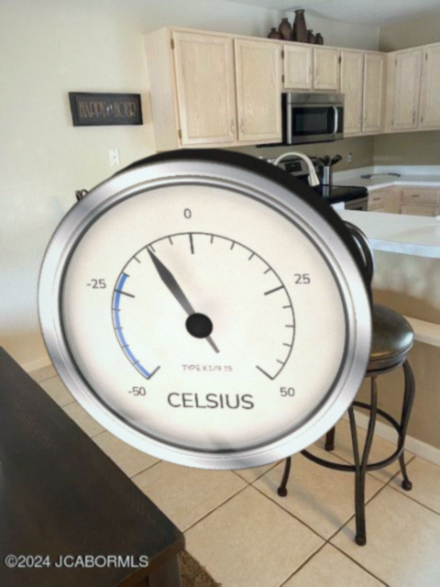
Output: -10 °C
